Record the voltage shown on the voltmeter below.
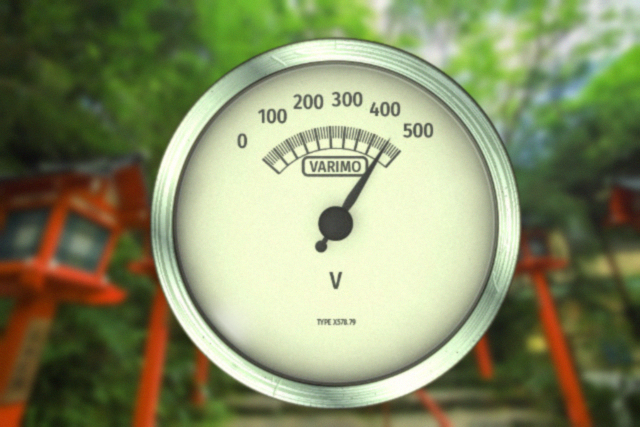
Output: 450 V
